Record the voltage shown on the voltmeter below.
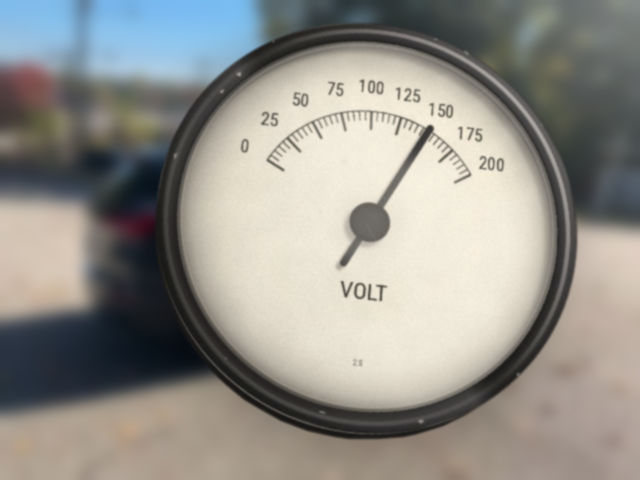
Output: 150 V
